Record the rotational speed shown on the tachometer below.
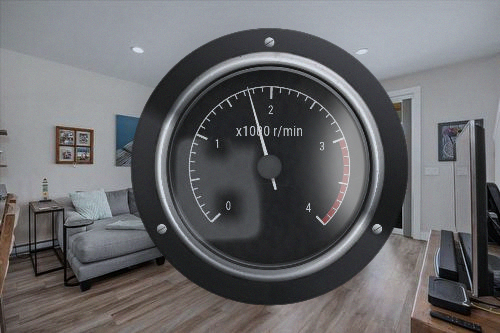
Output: 1750 rpm
